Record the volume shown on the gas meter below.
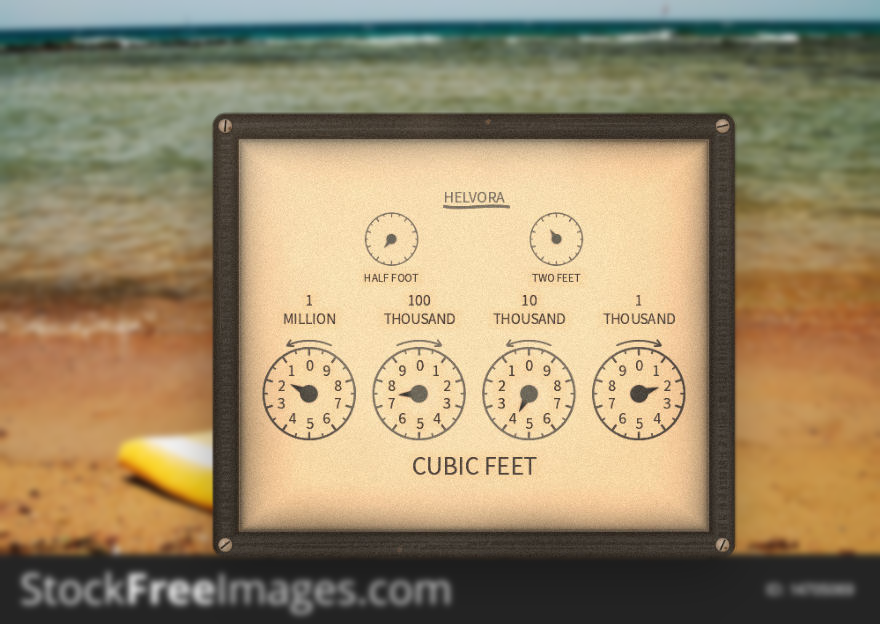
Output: 174200 ft³
